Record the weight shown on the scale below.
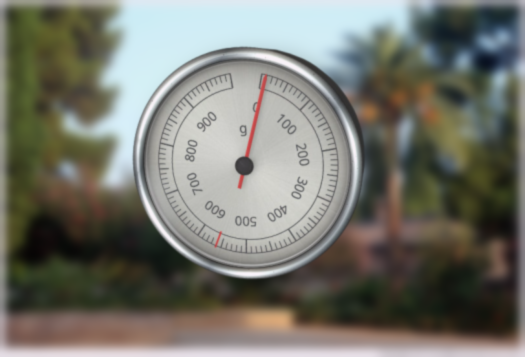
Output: 10 g
